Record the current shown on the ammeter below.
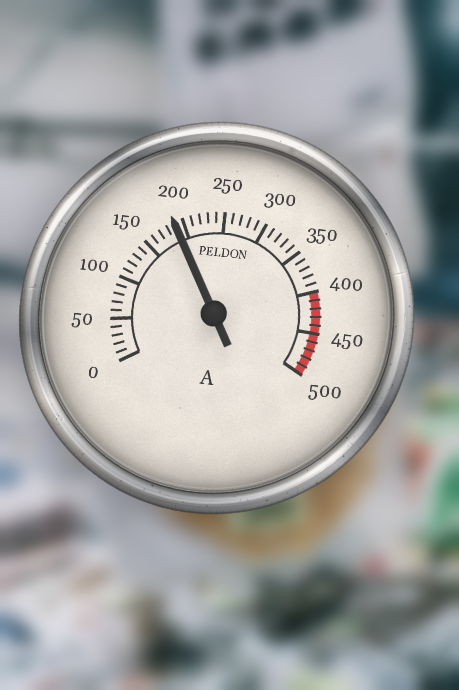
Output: 190 A
